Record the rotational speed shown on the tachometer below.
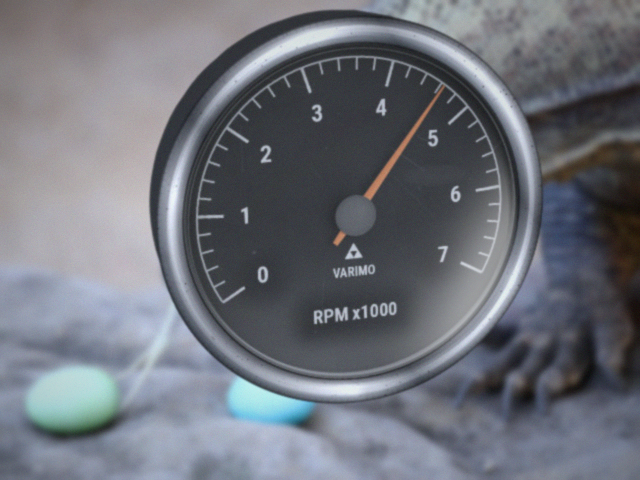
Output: 4600 rpm
